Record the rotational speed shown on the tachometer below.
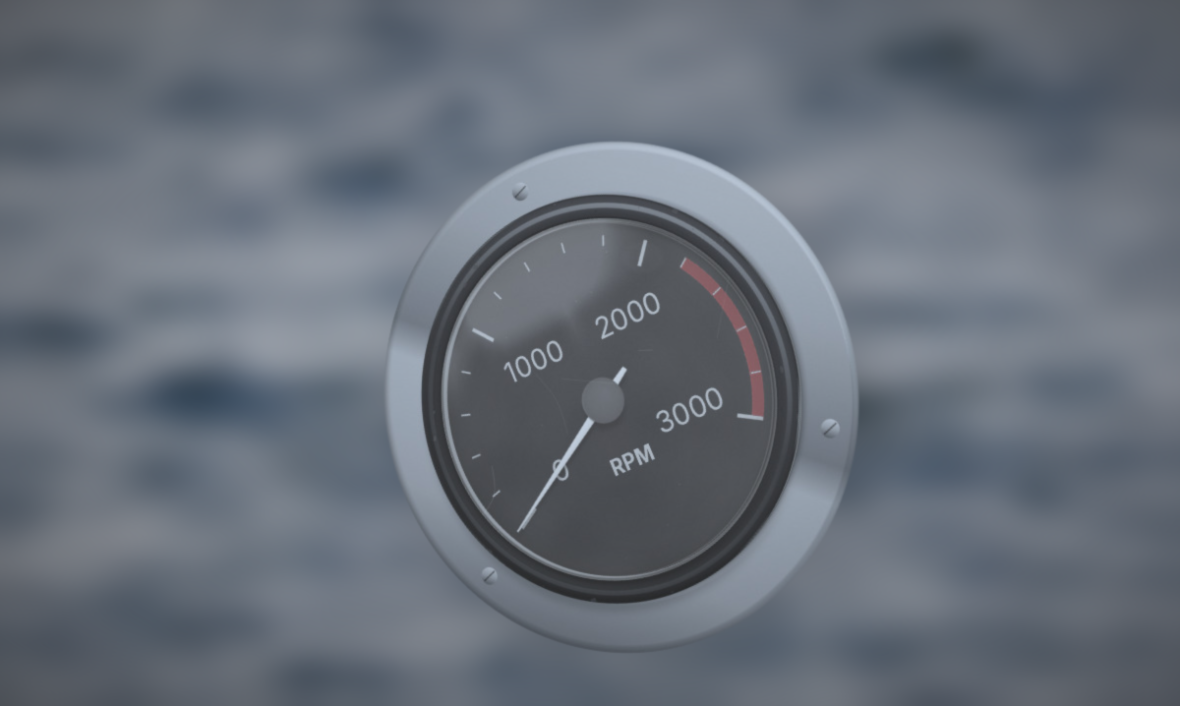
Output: 0 rpm
